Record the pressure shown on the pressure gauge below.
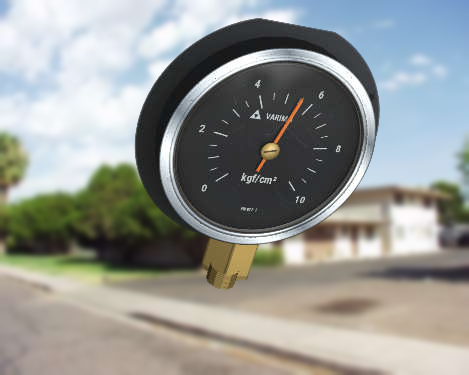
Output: 5.5 kg/cm²
